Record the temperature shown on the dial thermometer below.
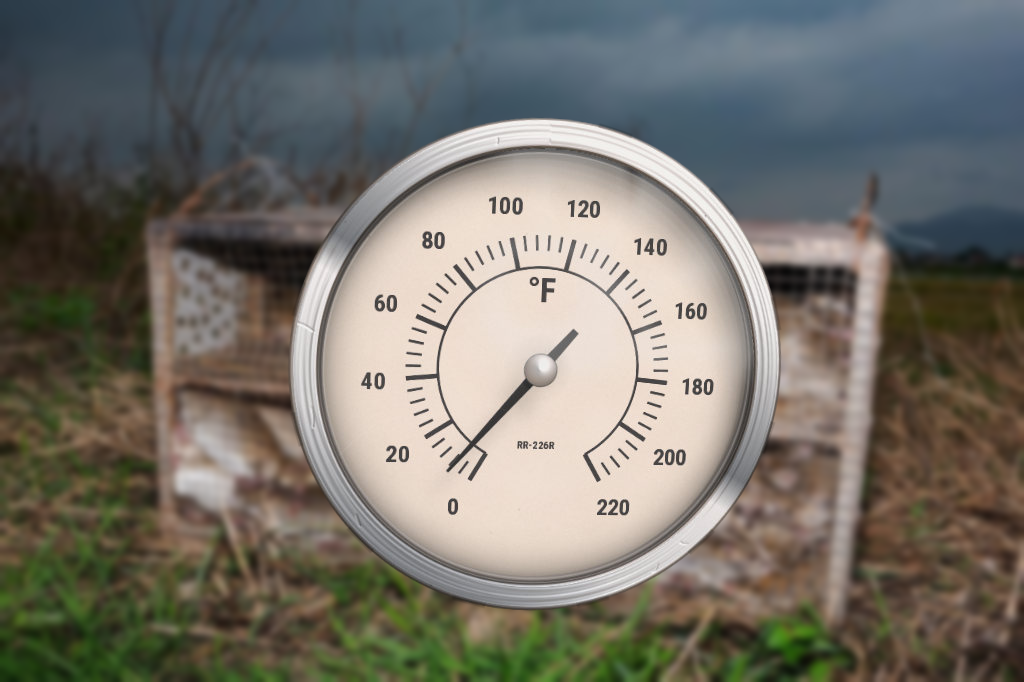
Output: 8 °F
